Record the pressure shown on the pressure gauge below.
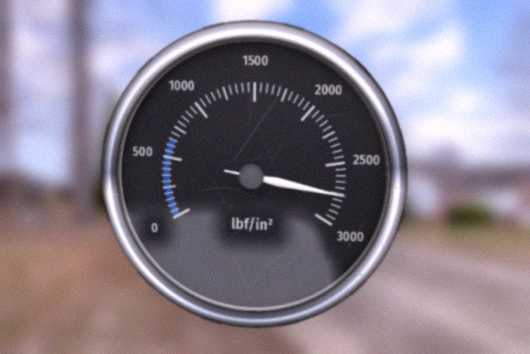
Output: 2750 psi
